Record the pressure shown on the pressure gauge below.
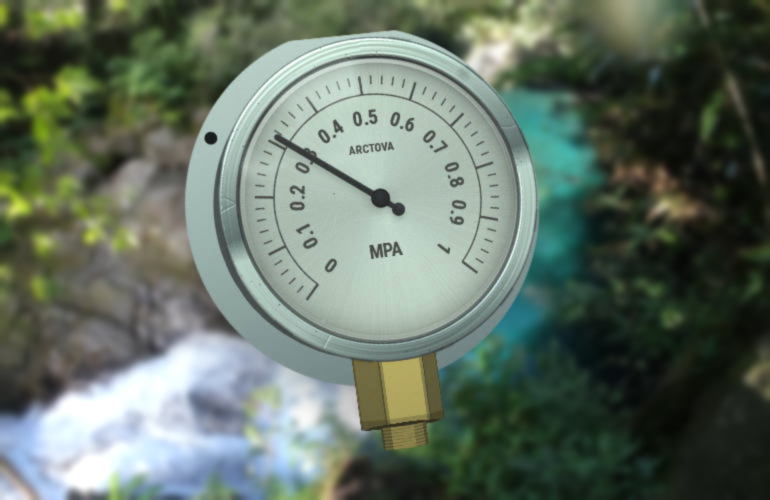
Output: 0.31 MPa
